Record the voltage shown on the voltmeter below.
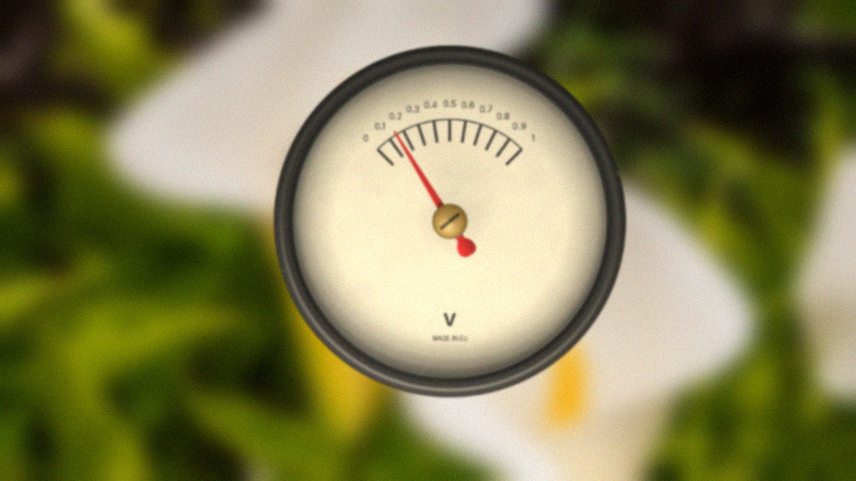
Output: 0.15 V
